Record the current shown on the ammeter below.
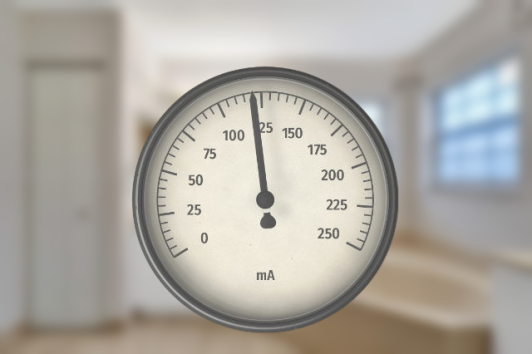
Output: 120 mA
